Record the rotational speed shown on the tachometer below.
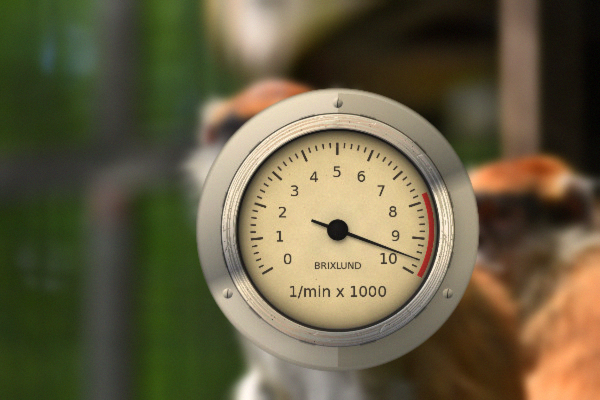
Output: 9600 rpm
